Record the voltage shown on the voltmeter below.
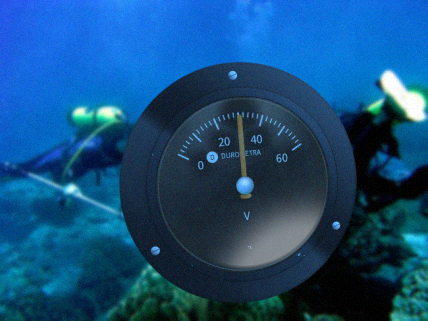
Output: 30 V
